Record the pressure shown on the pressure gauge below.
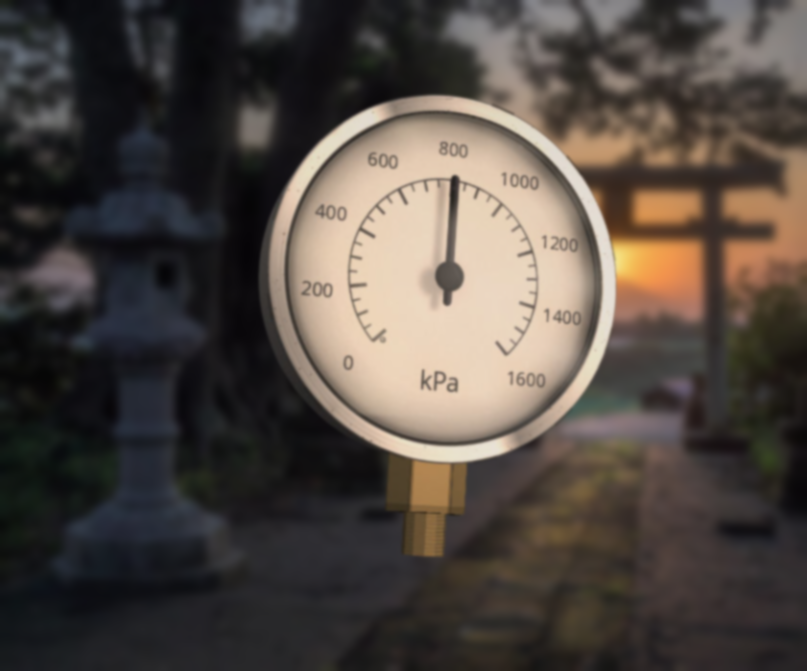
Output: 800 kPa
